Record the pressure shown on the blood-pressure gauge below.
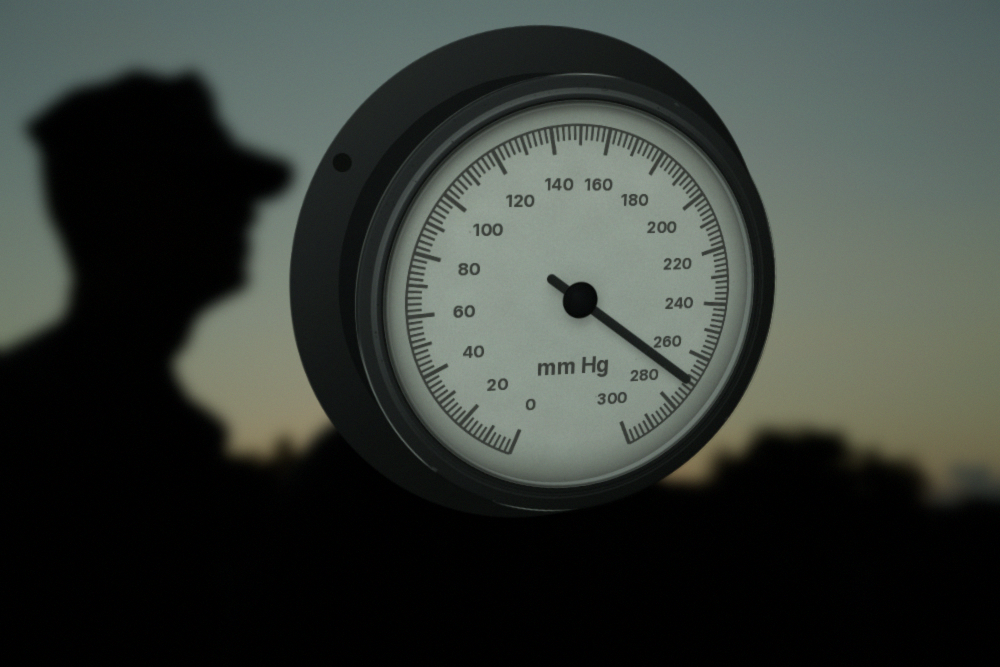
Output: 270 mmHg
